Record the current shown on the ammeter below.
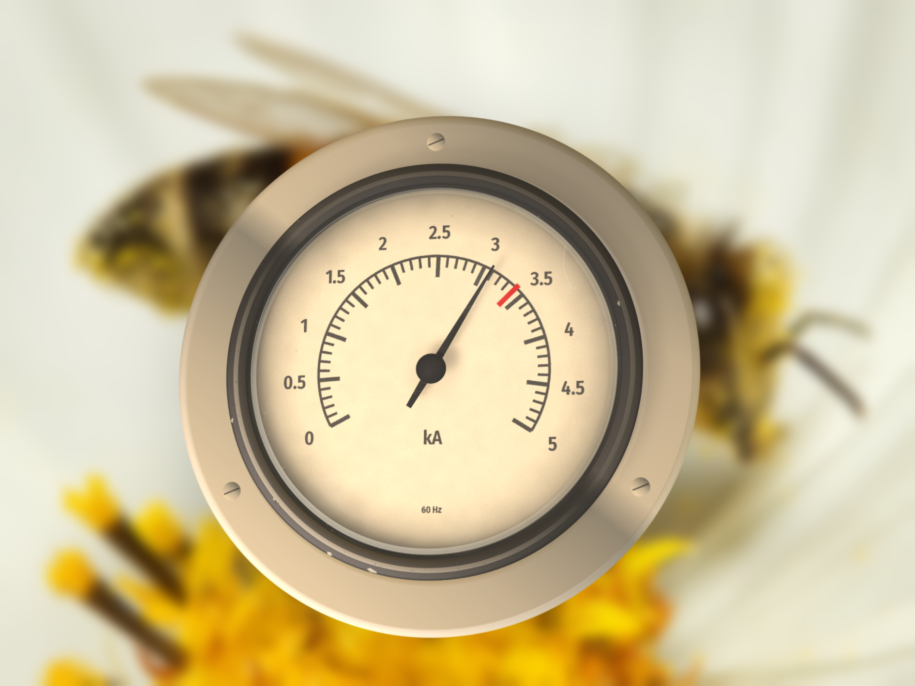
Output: 3.1 kA
